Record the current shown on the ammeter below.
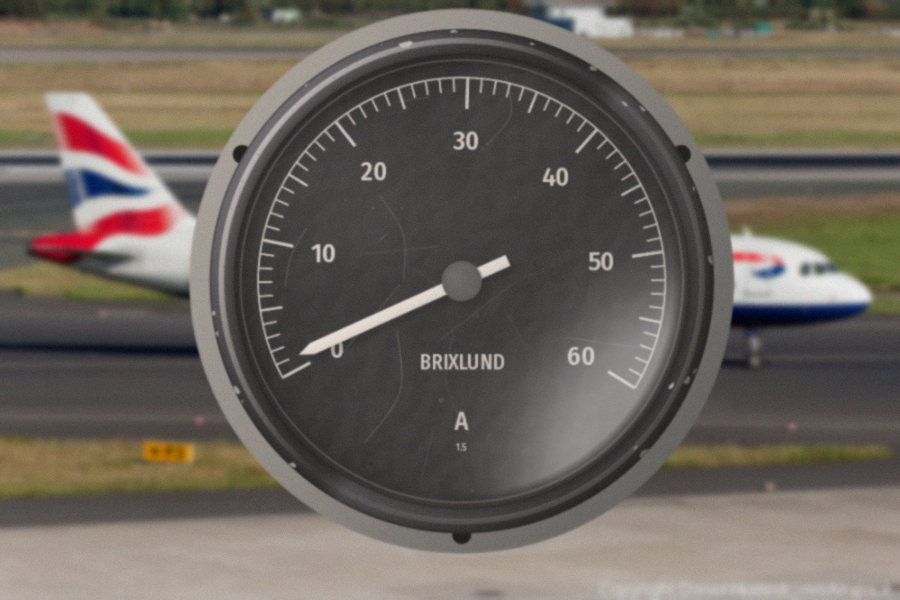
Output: 1 A
